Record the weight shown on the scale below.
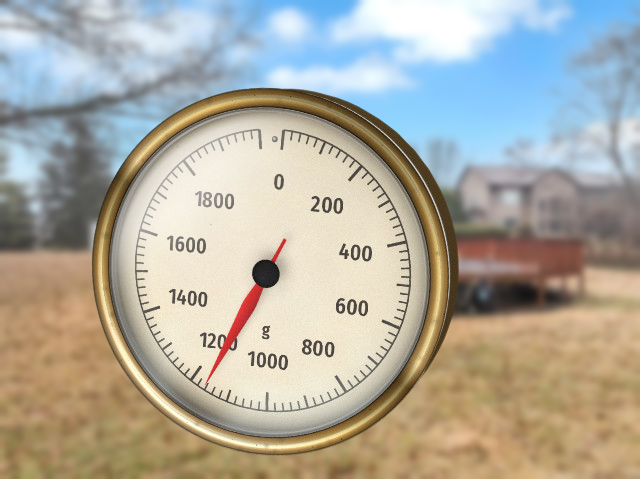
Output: 1160 g
